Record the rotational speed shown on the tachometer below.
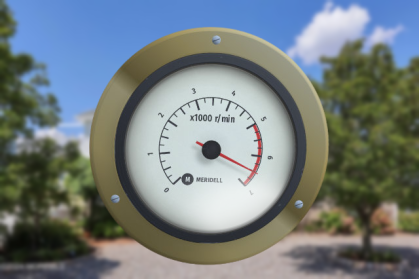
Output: 6500 rpm
